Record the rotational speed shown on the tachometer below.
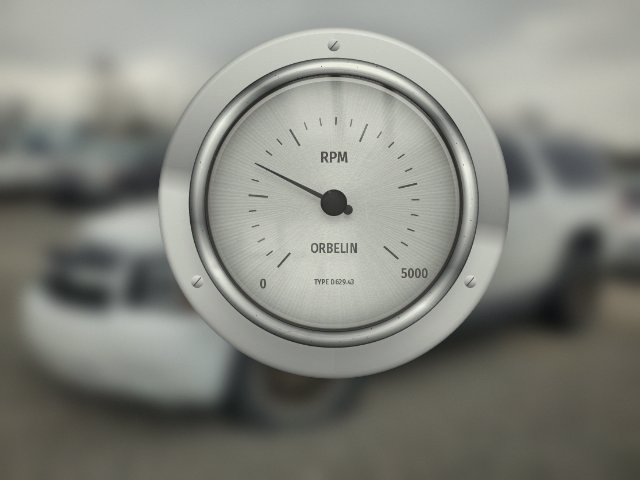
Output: 1400 rpm
